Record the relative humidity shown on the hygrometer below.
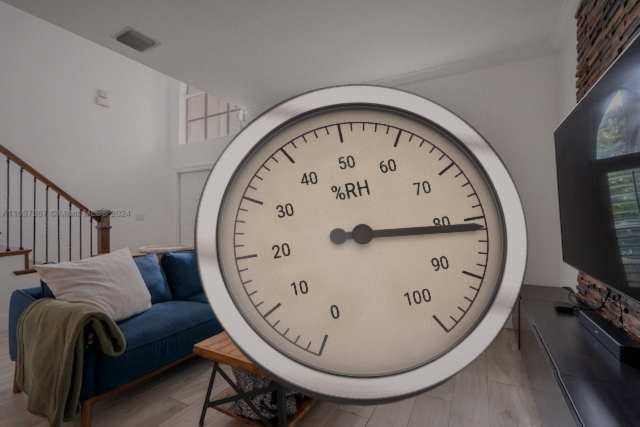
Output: 82 %
